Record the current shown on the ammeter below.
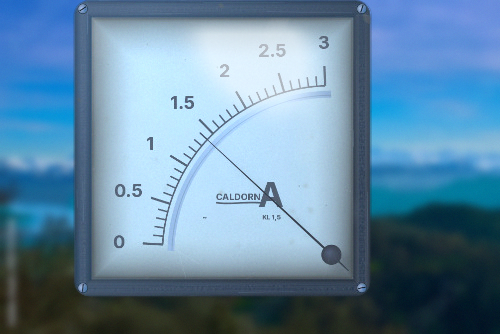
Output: 1.4 A
